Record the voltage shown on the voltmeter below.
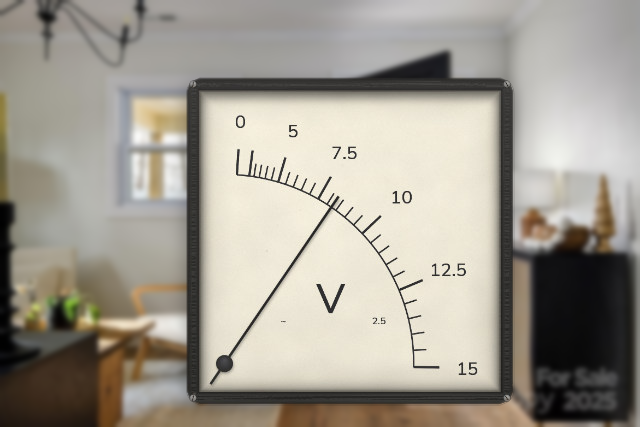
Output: 8.25 V
